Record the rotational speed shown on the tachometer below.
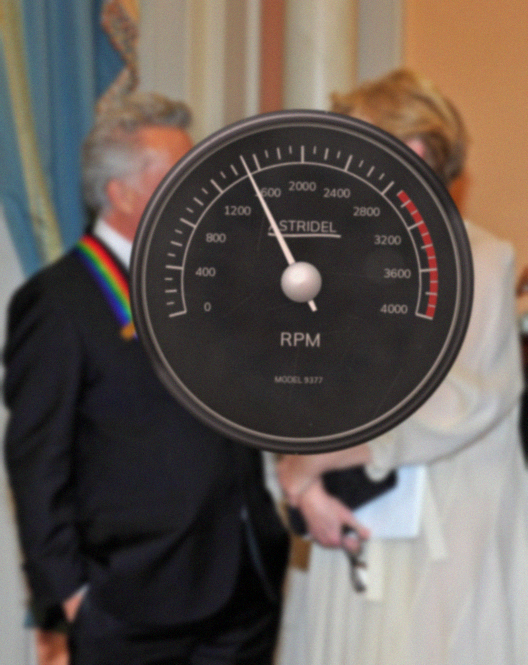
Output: 1500 rpm
